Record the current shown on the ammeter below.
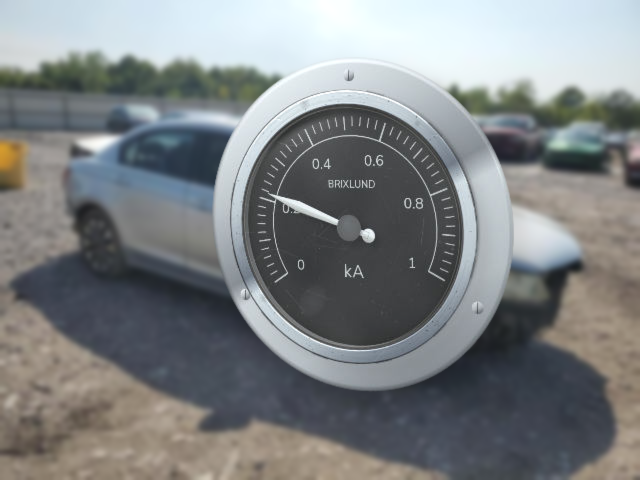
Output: 0.22 kA
